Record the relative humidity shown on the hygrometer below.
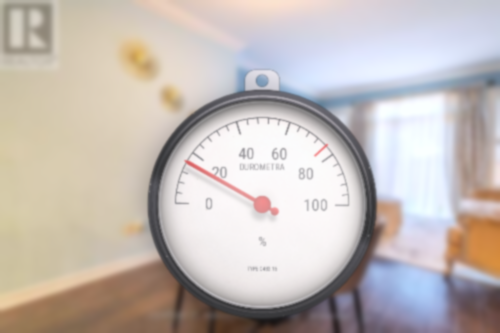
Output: 16 %
